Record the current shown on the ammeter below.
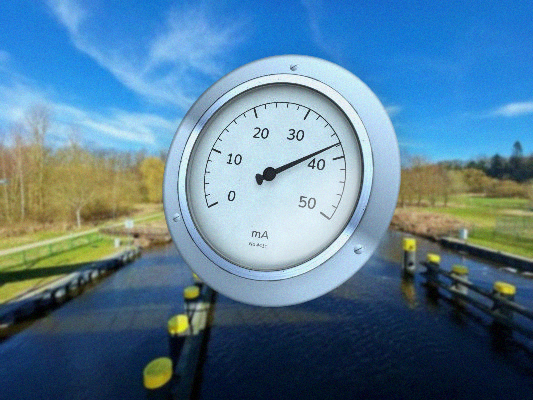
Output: 38 mA
